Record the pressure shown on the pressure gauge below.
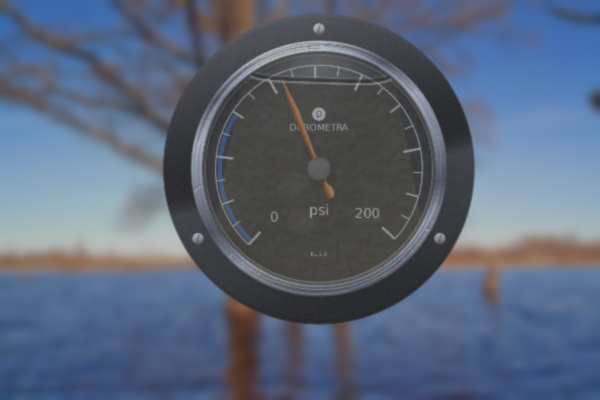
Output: 85 psi
